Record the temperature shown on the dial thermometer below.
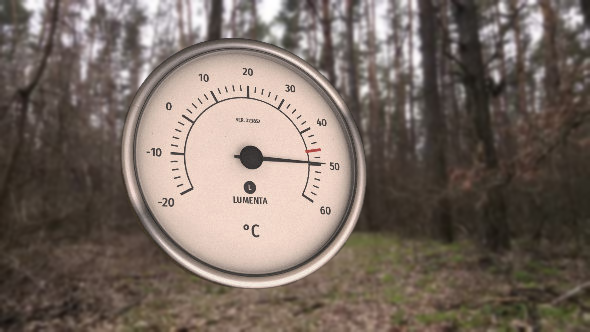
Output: 50 °C
